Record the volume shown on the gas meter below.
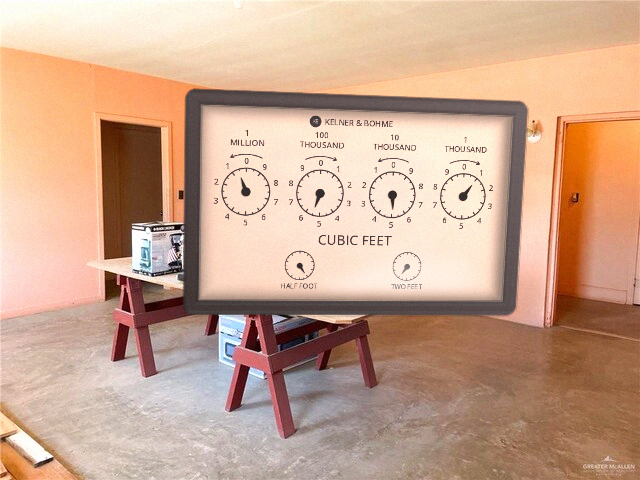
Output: 55100 ft³
